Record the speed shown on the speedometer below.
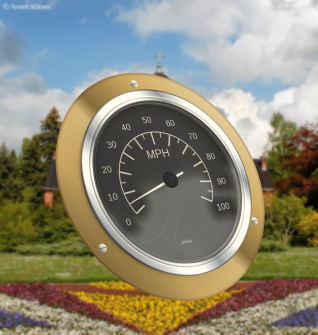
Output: 5 mph
